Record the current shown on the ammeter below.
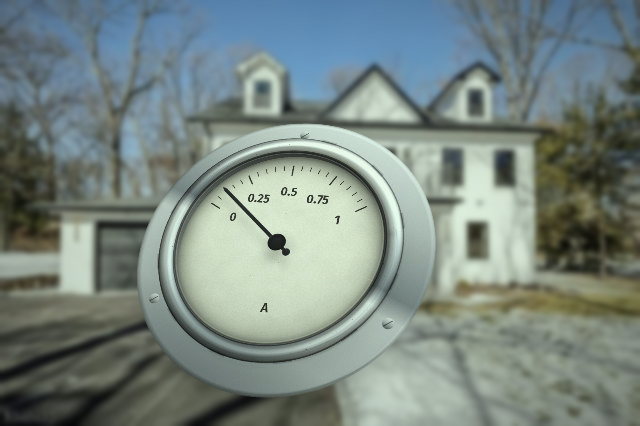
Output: 0.1 A
